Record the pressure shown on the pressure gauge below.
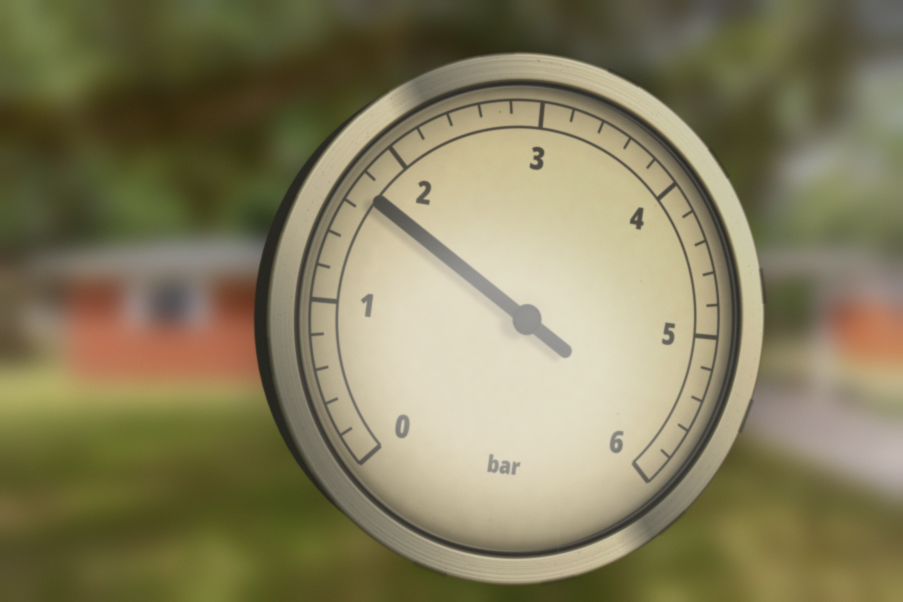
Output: 1.7 bar
